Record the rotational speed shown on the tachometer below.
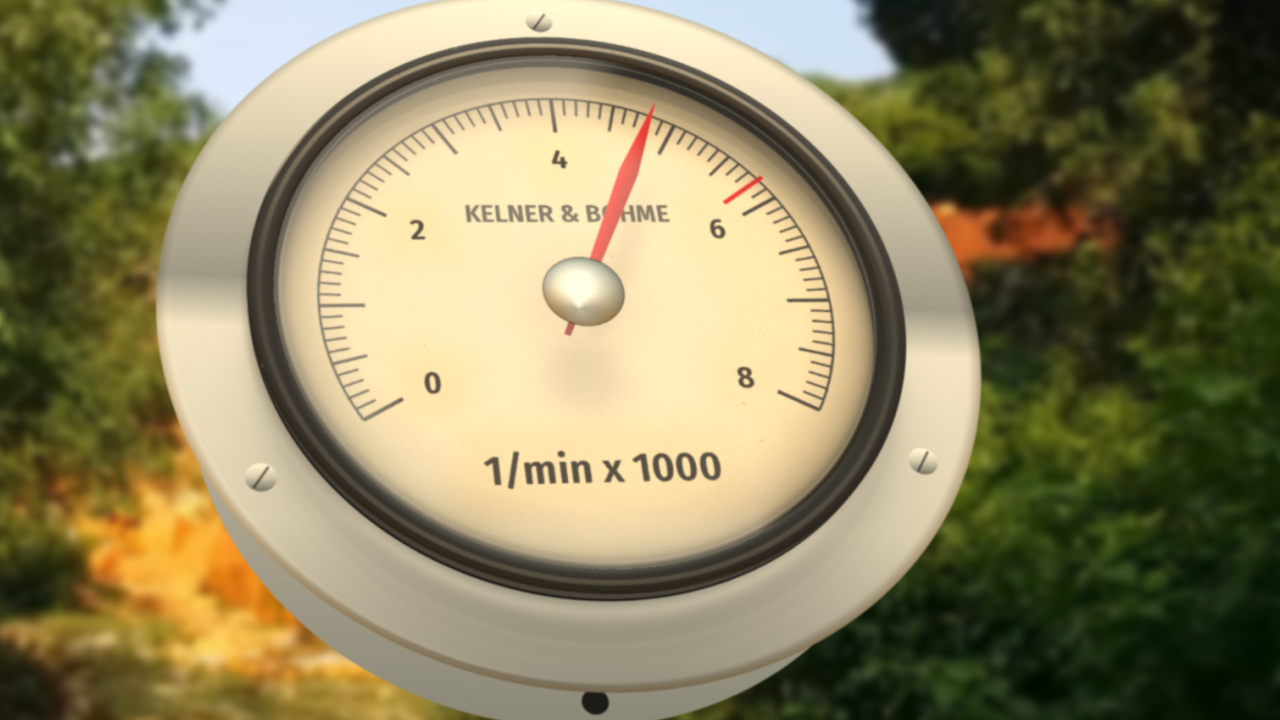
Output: 4800 rpm
